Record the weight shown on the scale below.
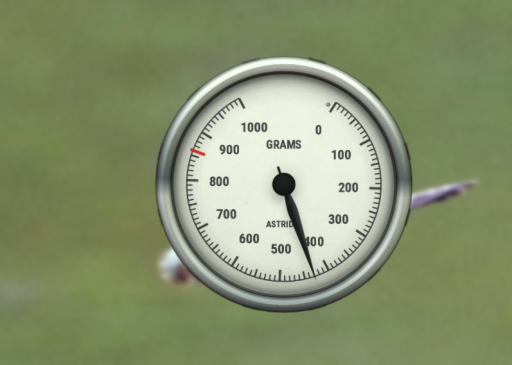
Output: 430 g
